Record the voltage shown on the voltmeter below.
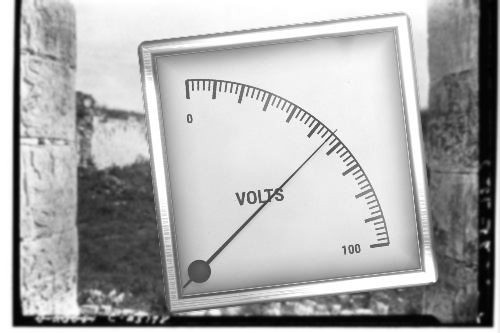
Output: 56 V
